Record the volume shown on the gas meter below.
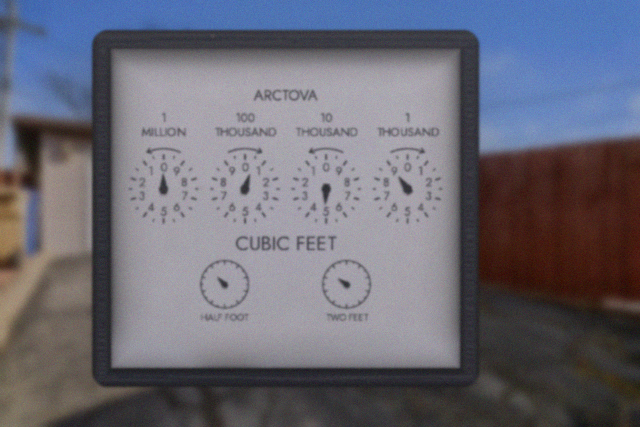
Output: 4900 ft³
